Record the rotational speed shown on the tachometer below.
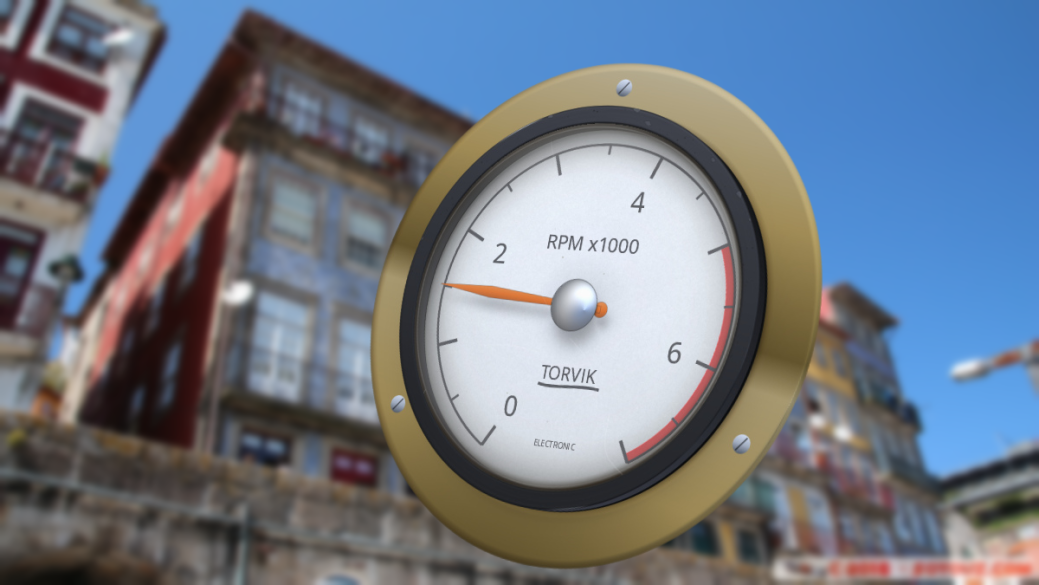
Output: 1500 rpm
